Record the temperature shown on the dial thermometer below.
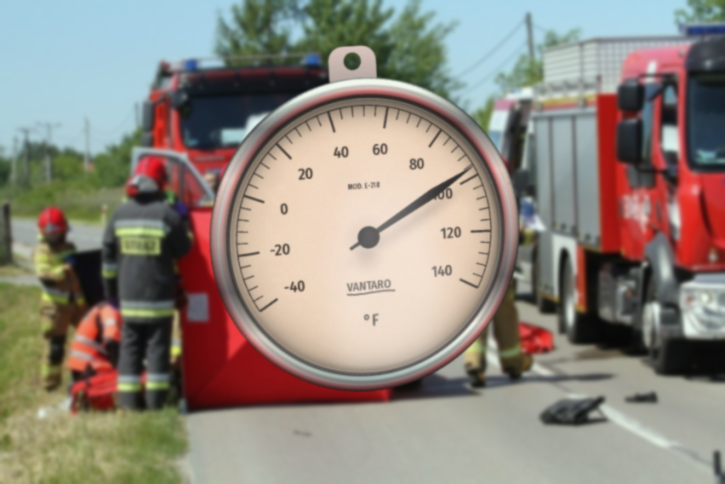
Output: 96 °F
